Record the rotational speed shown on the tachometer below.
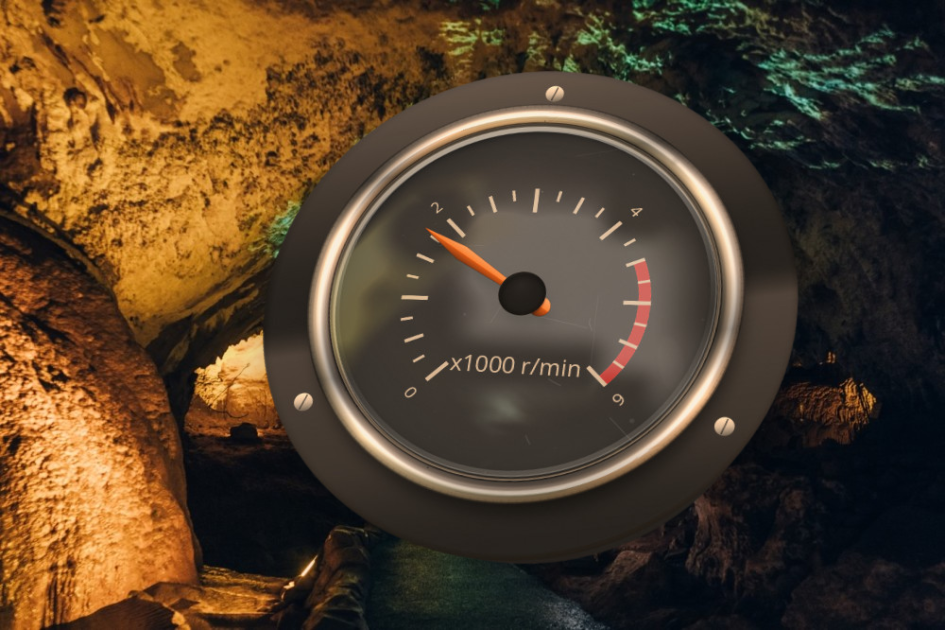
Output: 1750 rpm
